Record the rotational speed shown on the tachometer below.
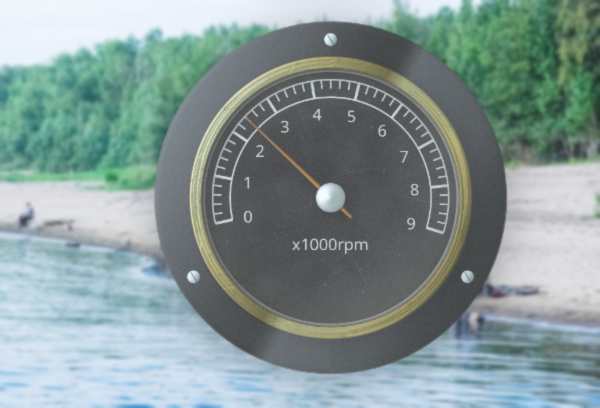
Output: 2400 rpm
